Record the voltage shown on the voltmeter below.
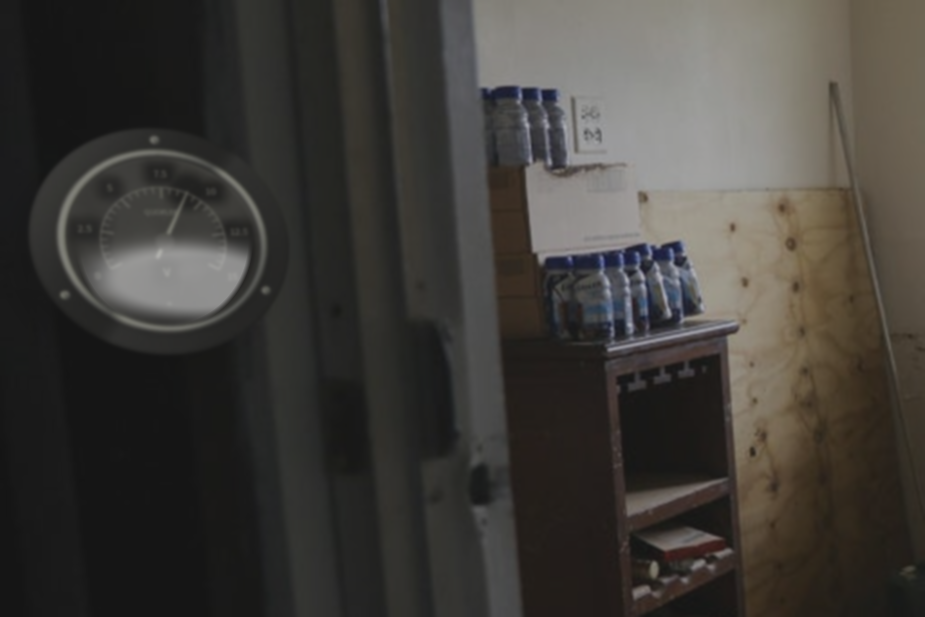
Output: 9 V
